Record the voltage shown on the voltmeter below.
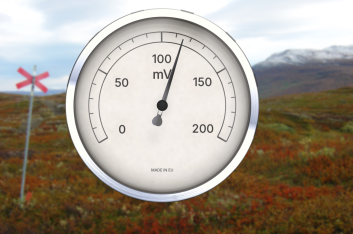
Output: 115 mV
